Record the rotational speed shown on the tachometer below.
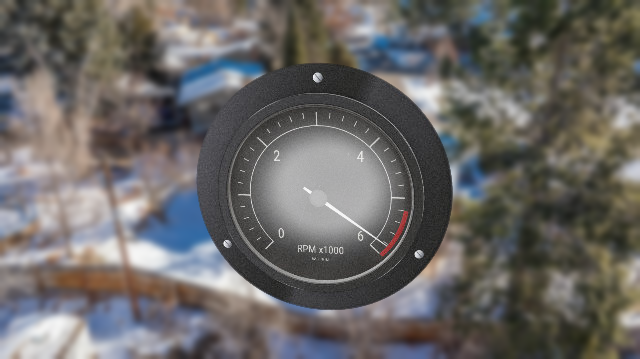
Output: 5800 rpm
